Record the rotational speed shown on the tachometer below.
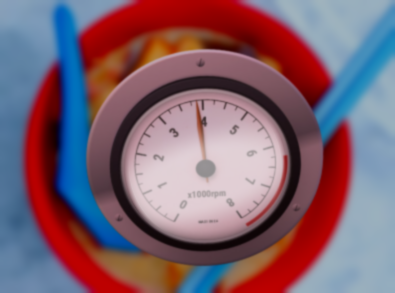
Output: 3875 rpm
